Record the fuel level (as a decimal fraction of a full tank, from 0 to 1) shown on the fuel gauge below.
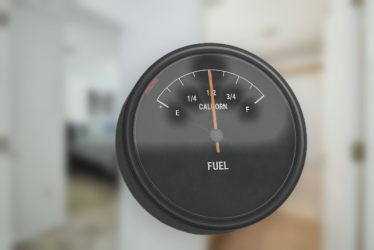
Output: 0.5
